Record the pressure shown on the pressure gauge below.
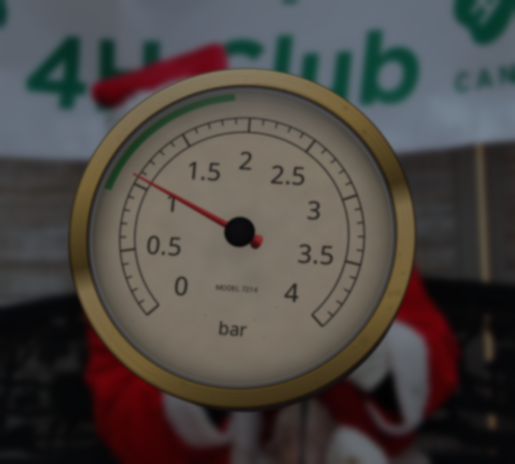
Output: 1.05 bar
